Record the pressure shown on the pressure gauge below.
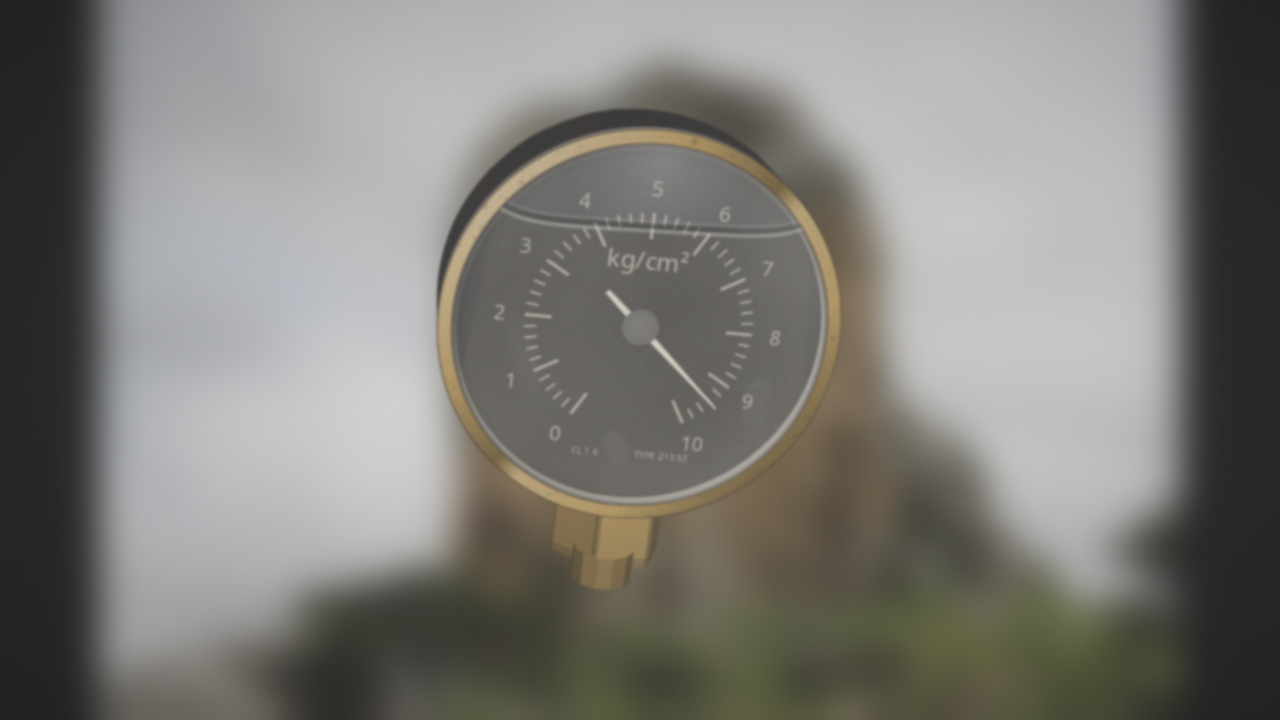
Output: 9.4 kg/cm²
